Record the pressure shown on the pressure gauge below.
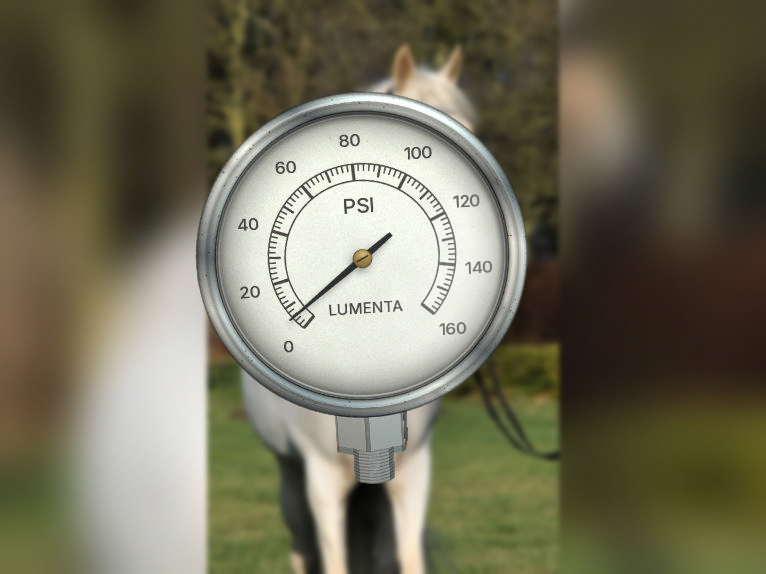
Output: 6 psi
